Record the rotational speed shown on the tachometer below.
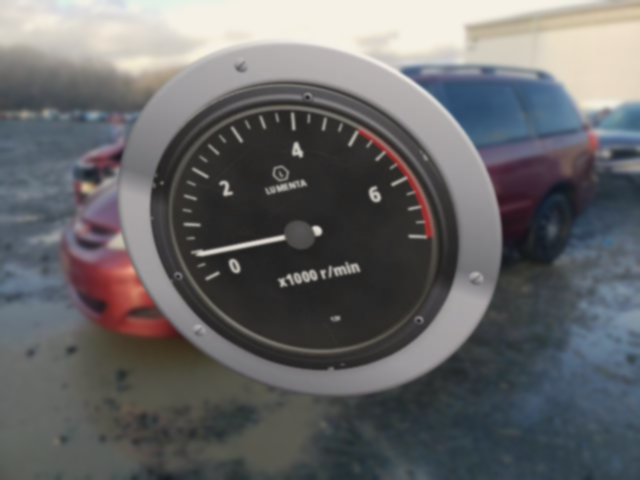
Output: 500 rpm
